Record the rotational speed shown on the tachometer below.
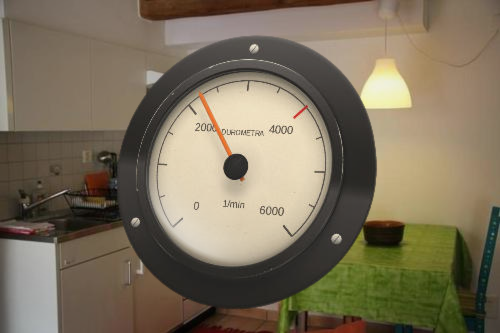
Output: 2250 rpm
